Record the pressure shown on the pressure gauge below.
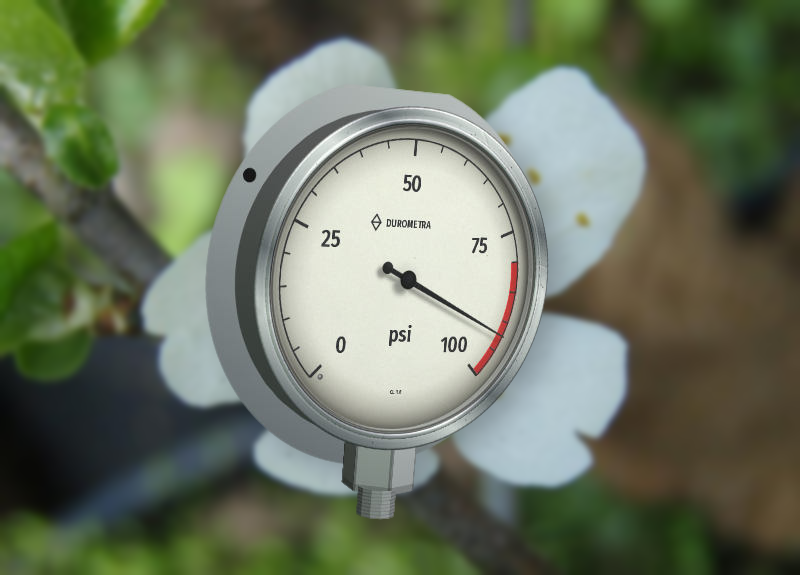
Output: 92.5 psi
